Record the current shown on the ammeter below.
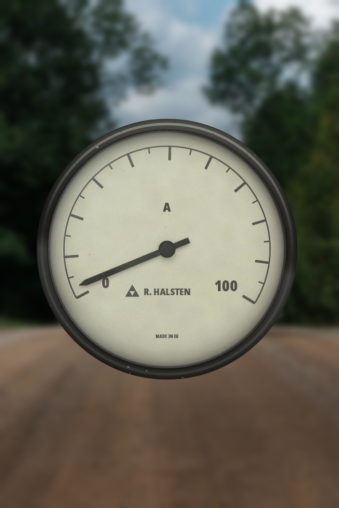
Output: 2.5 A
